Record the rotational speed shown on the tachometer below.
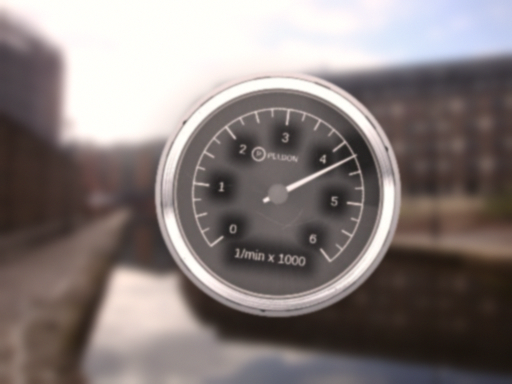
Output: 4250 rpm
